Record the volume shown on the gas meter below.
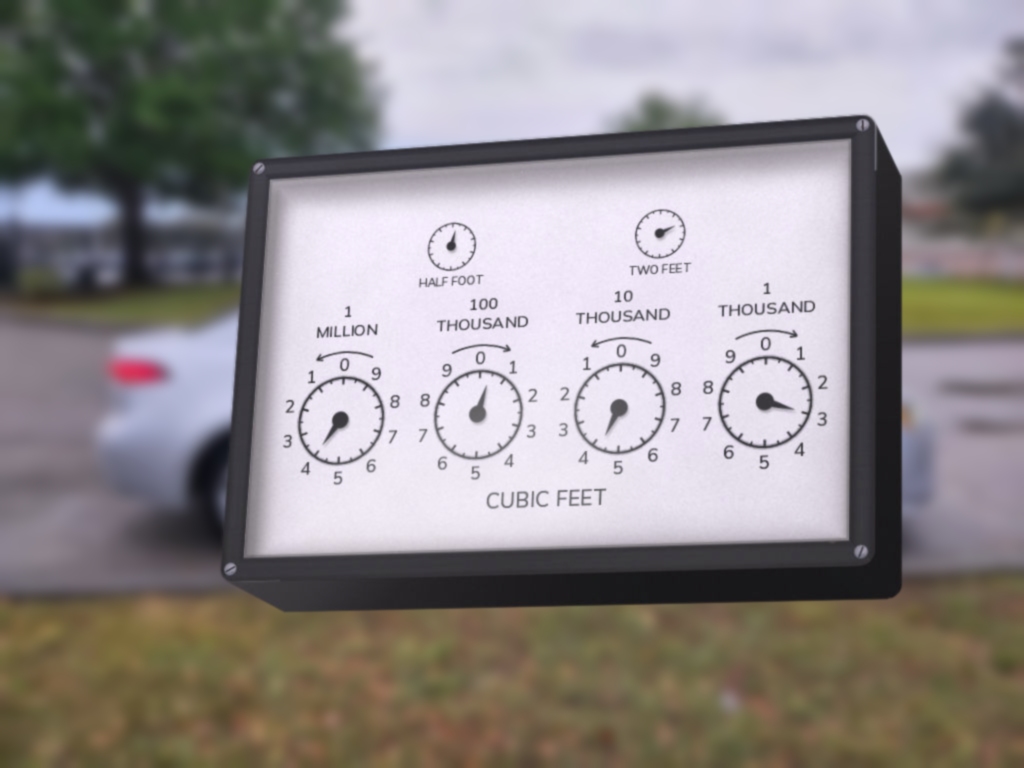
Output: 404300 ft³
